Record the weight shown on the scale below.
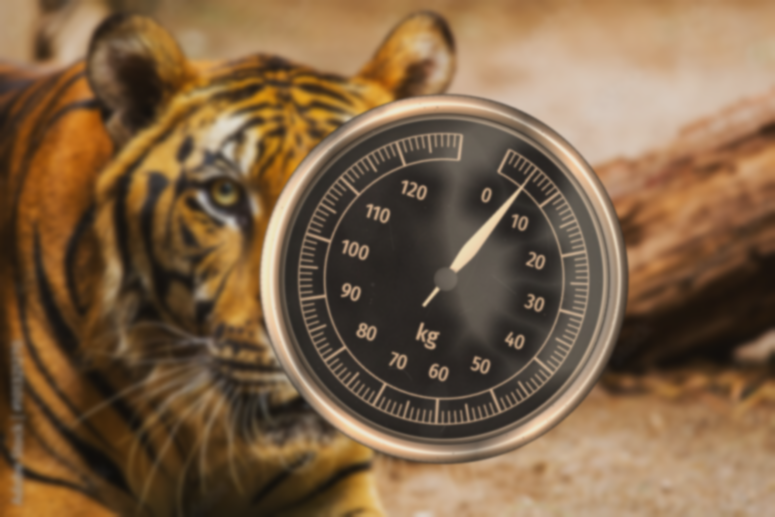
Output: 5 kg
